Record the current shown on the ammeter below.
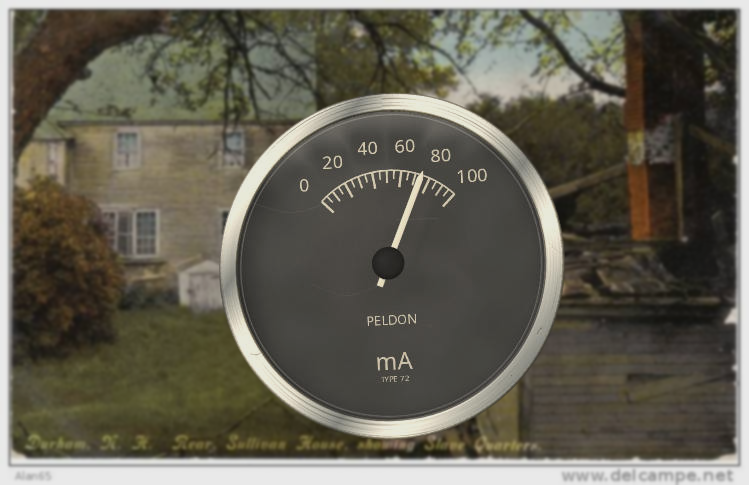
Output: 75 mA
